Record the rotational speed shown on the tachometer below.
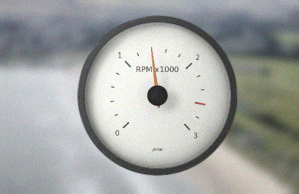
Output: 1400 rpm
